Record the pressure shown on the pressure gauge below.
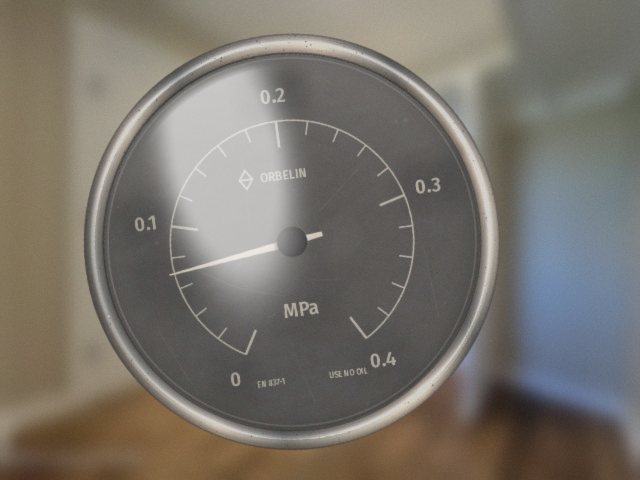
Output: 0.07 MPa
